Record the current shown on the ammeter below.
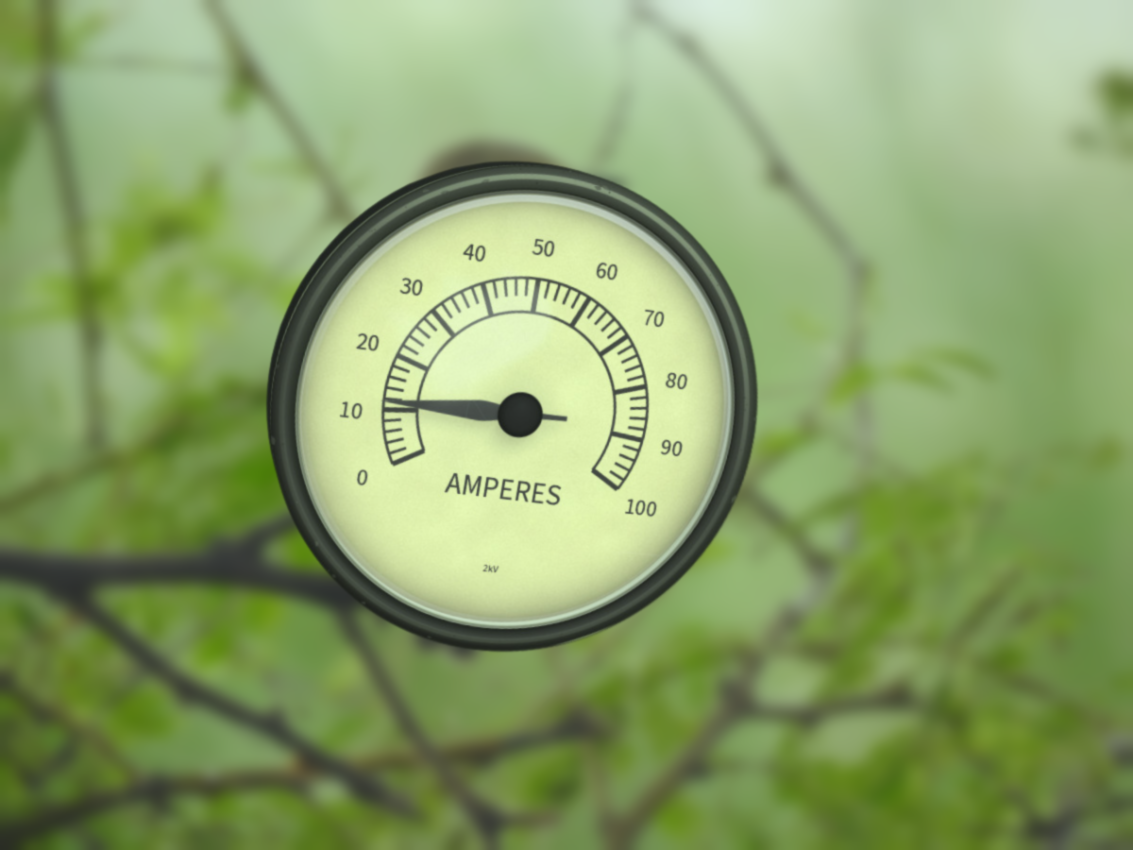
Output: 12 A
